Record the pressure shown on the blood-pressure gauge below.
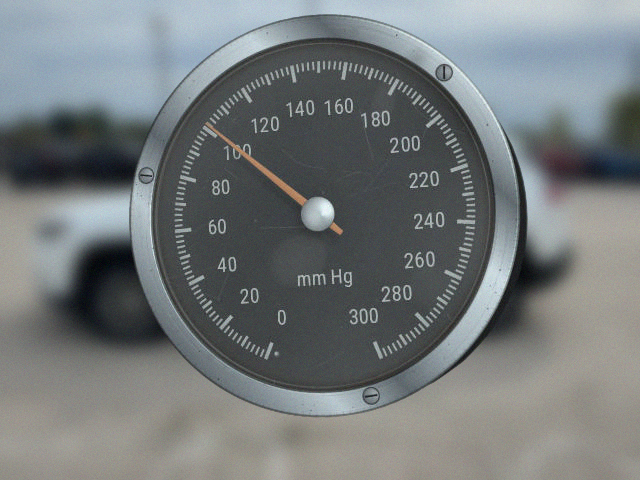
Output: 102 mmHg
